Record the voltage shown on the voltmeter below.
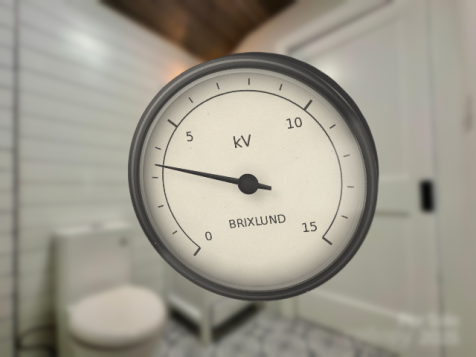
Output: 3.5 kV
